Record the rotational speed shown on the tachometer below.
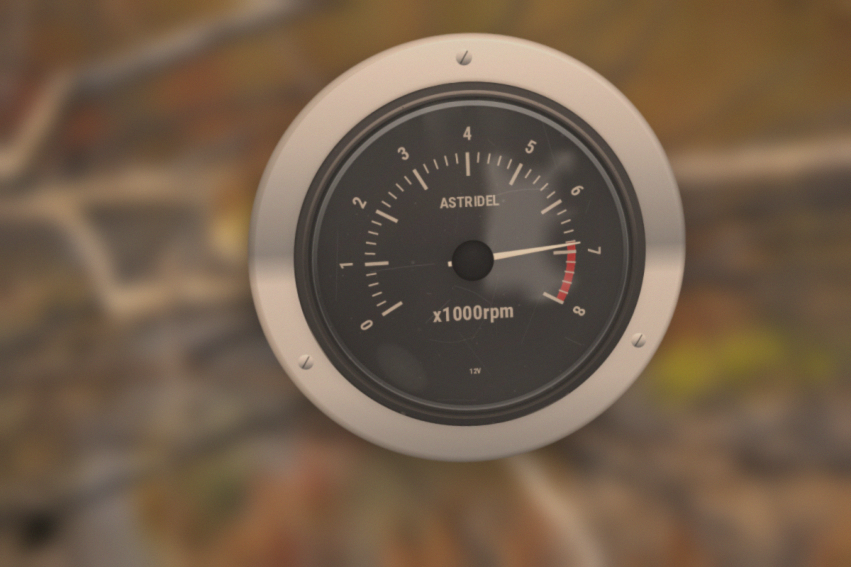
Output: 6800 rpm
